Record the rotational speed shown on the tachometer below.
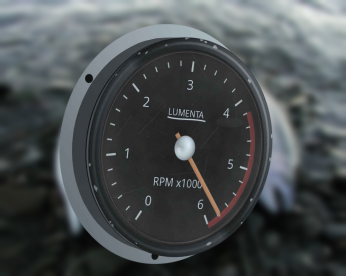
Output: 5800 rpm
